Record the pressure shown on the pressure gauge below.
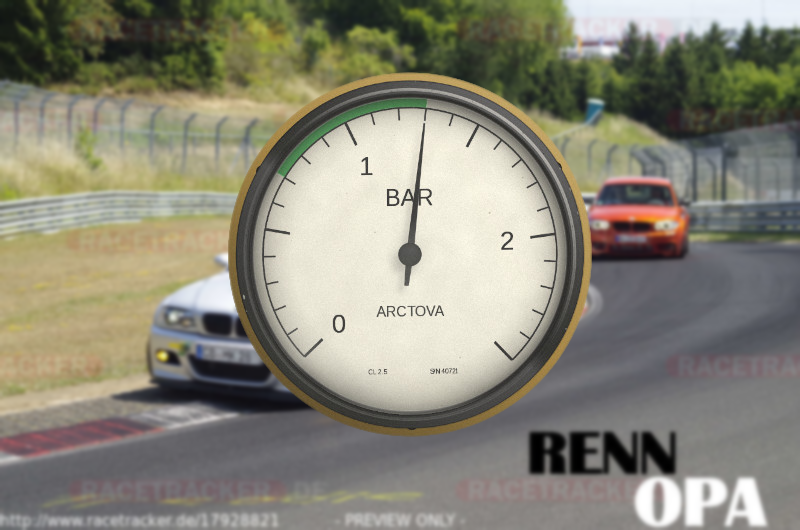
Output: 1.3 bar
